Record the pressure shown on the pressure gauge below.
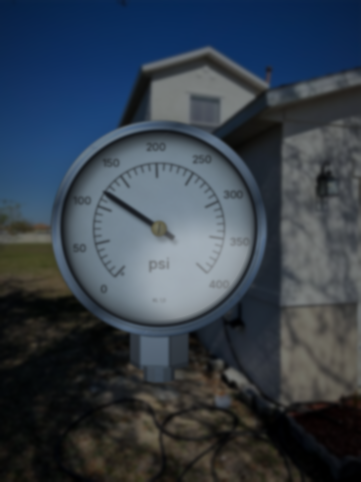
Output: 120 psi
